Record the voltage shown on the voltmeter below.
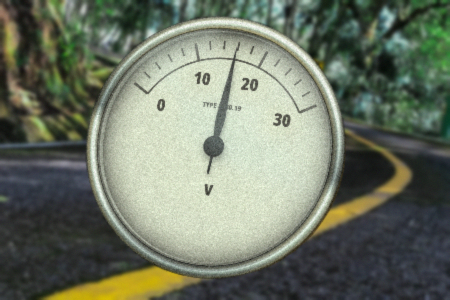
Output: 16 V
